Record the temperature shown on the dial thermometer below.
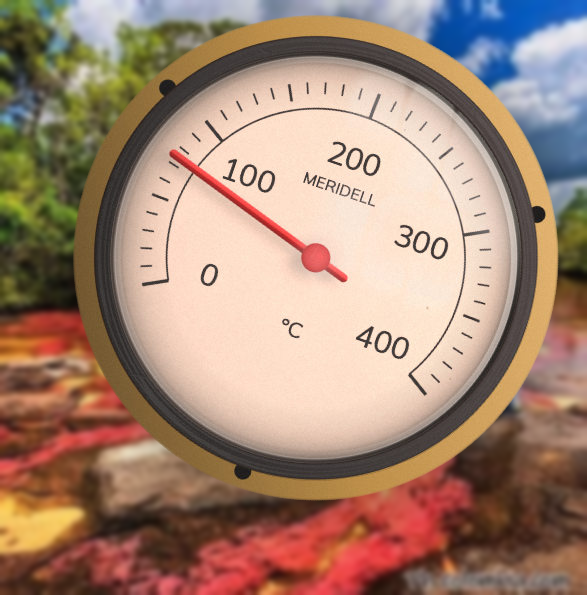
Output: 75 °C
